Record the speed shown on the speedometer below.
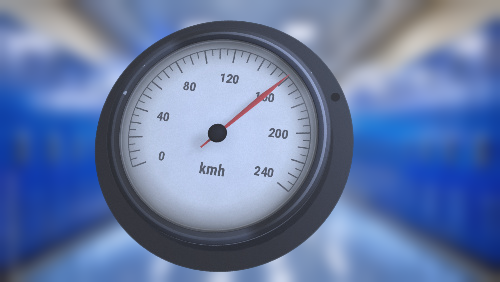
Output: 160 km/h
